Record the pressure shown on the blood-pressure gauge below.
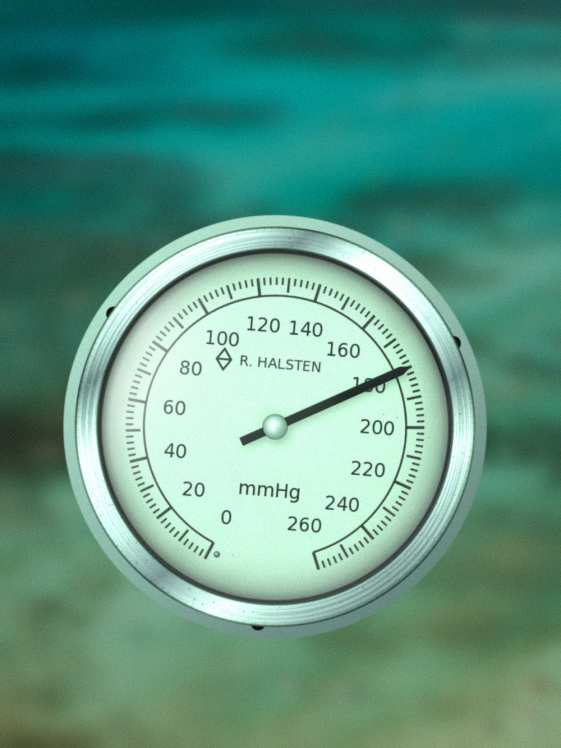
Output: 180 mmHg
